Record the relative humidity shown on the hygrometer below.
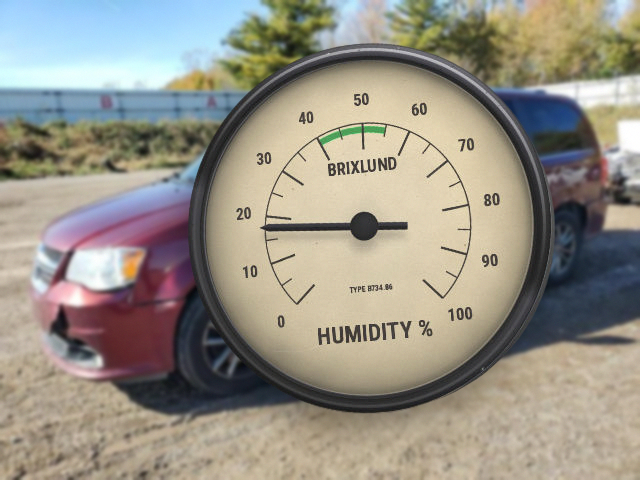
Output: 17.5 %
